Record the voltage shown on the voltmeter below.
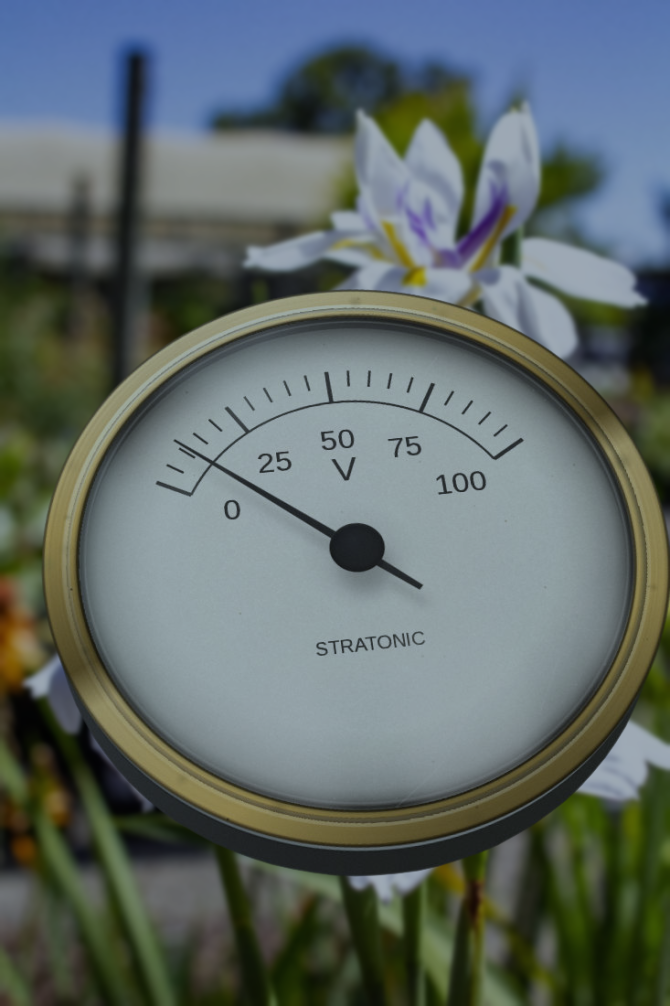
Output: 10 V
